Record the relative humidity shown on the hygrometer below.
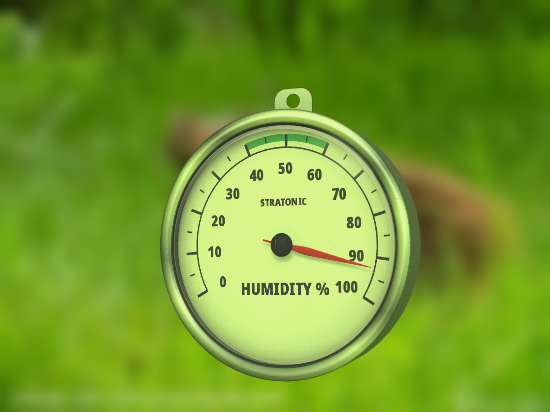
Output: 92.5 %
